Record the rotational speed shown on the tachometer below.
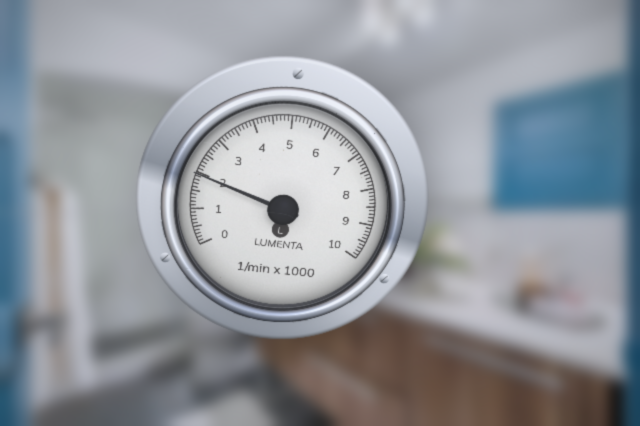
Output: 2000 rpm
